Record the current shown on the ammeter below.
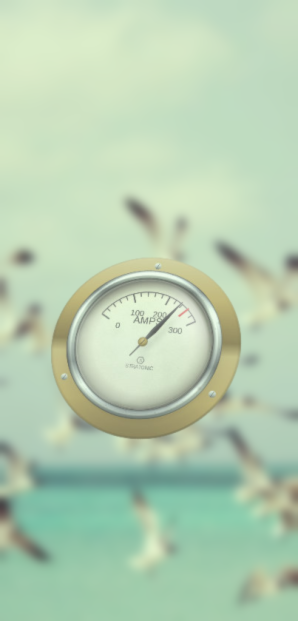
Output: 240 A
